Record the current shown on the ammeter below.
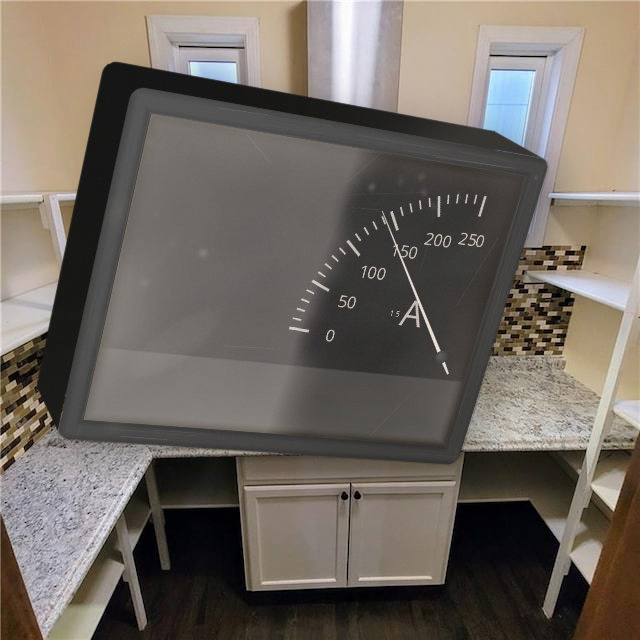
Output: 140 A
